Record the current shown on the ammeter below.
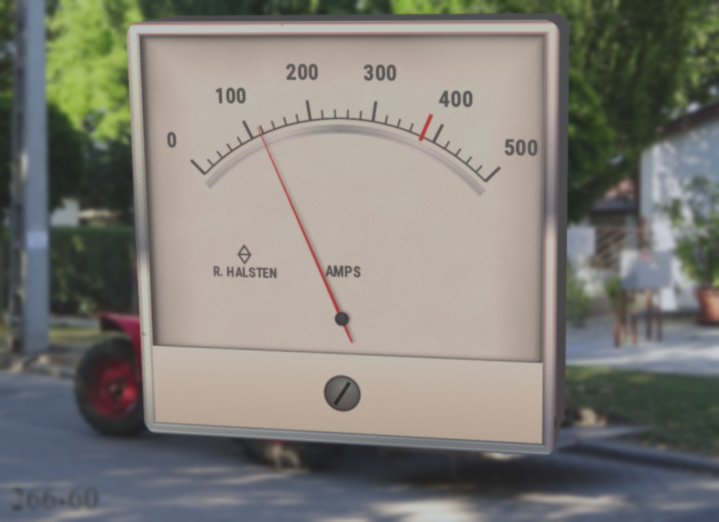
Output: 120 A
